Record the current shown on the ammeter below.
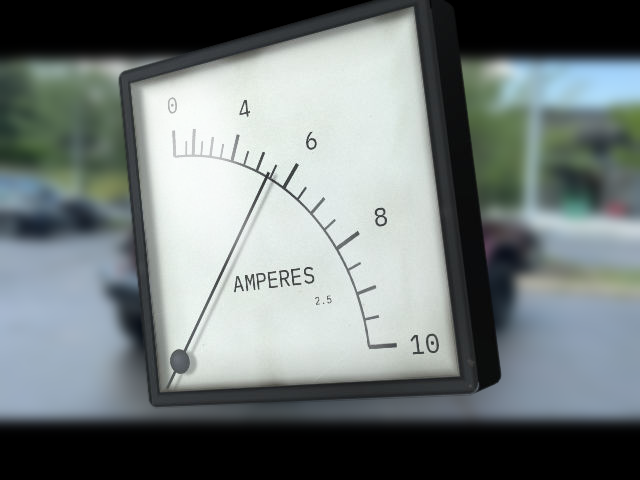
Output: 5.5 A
